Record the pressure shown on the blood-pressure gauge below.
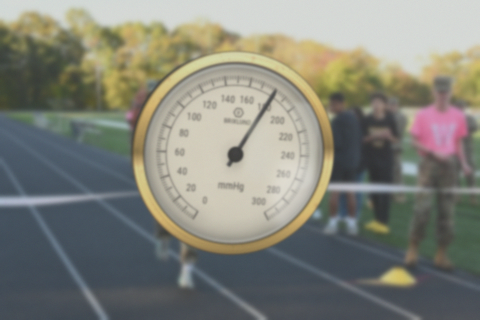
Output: 180 mmHg
